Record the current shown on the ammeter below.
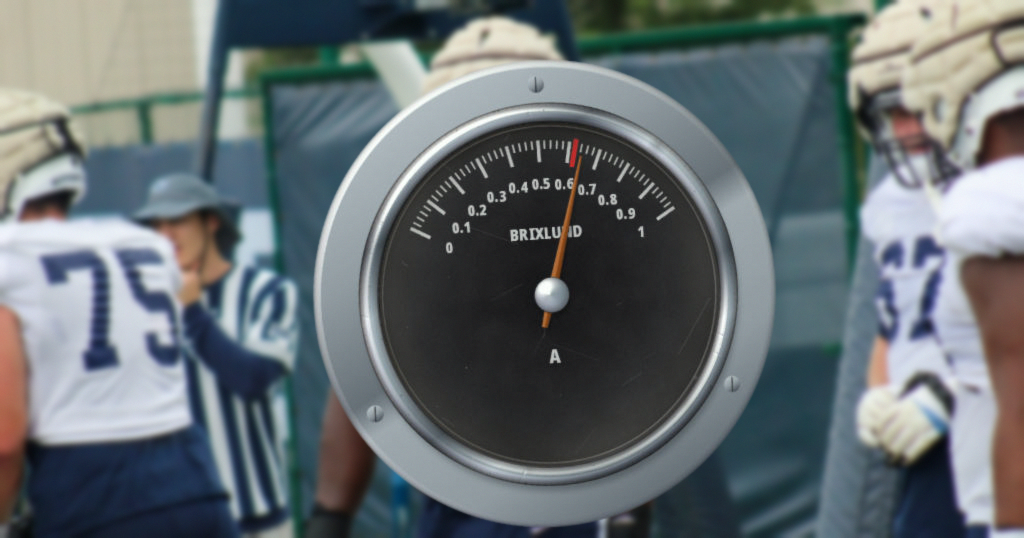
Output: 0.64 A
